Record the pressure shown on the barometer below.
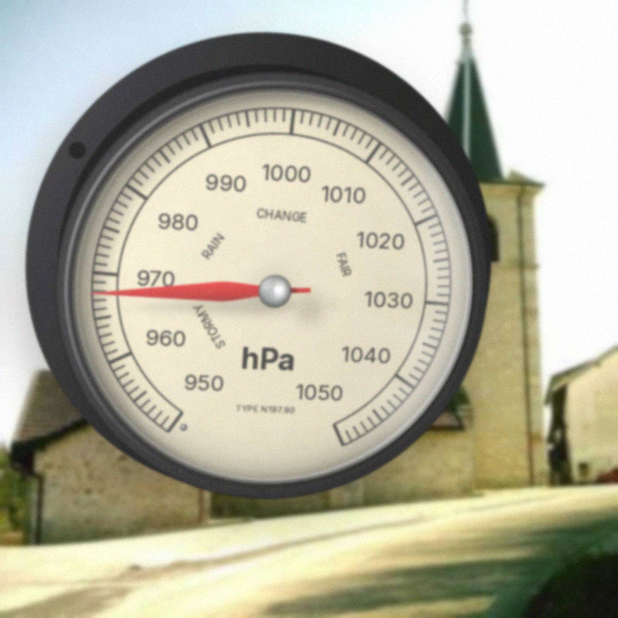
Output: 968 hPa
